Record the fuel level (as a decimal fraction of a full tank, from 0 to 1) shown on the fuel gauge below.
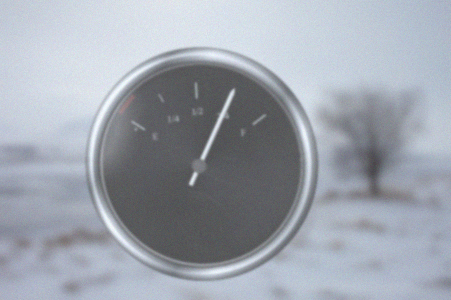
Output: 0.75
